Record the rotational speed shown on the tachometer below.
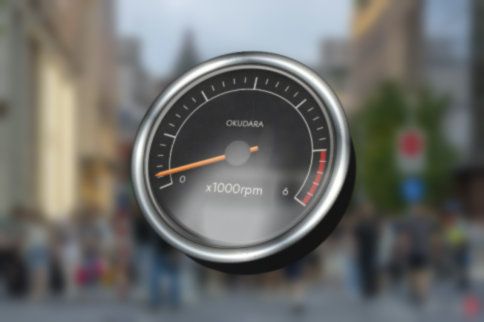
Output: 200 rpm
